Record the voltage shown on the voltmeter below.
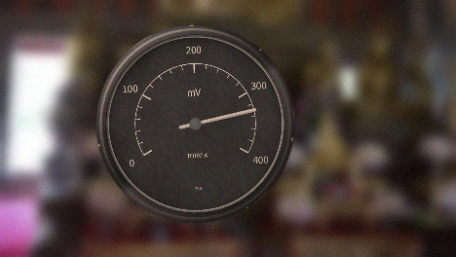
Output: 330 mV
